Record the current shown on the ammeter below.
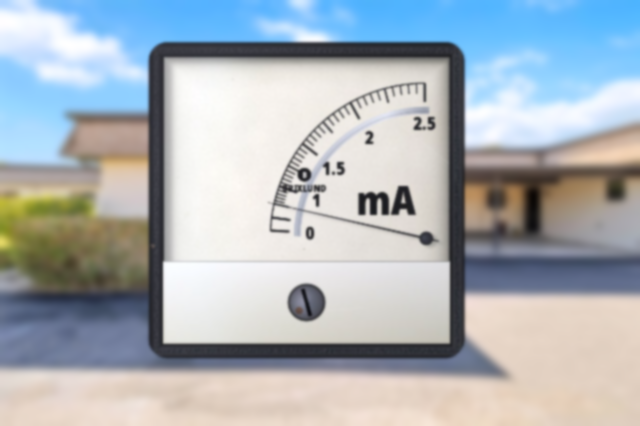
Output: 0.75 mA
